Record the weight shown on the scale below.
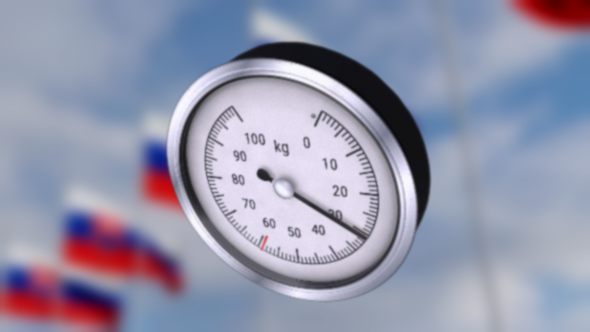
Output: 30 kg
